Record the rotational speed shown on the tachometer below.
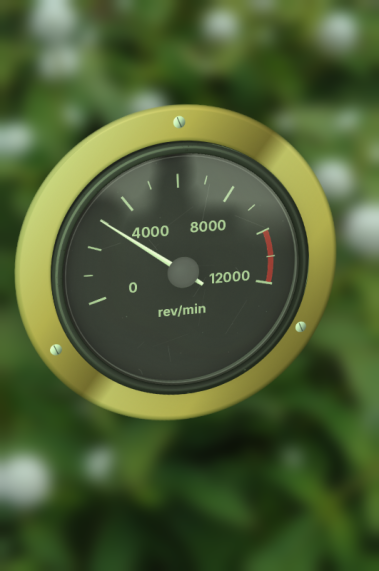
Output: 3000 rpm
